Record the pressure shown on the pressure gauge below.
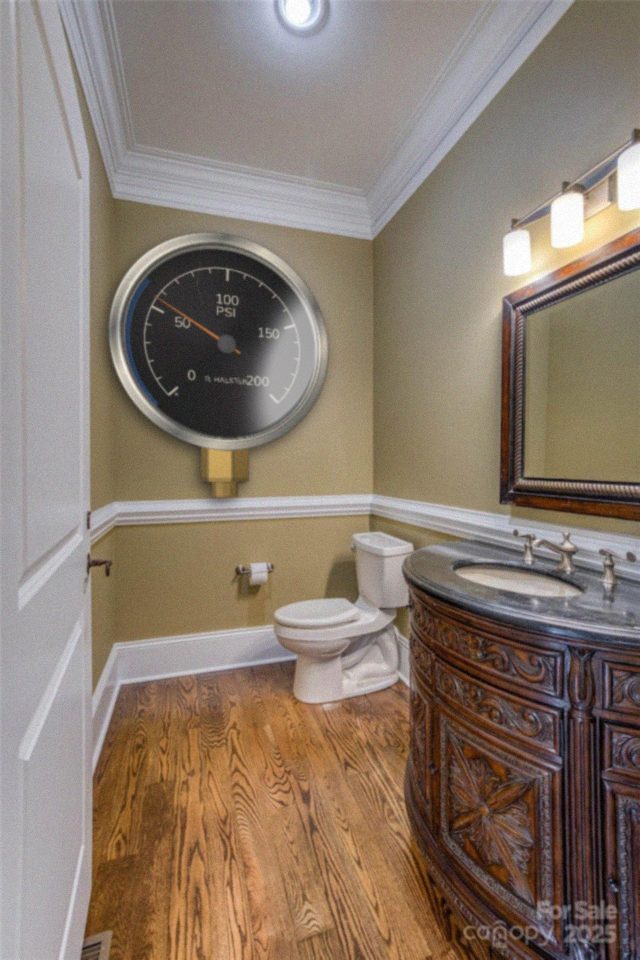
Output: 55 psi
